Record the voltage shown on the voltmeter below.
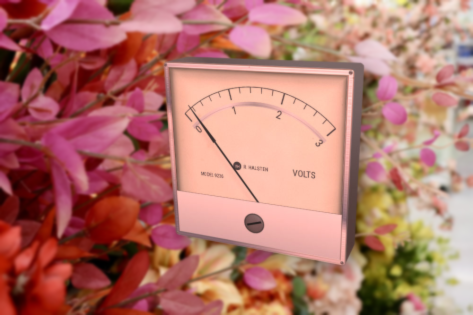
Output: 0.2 V
